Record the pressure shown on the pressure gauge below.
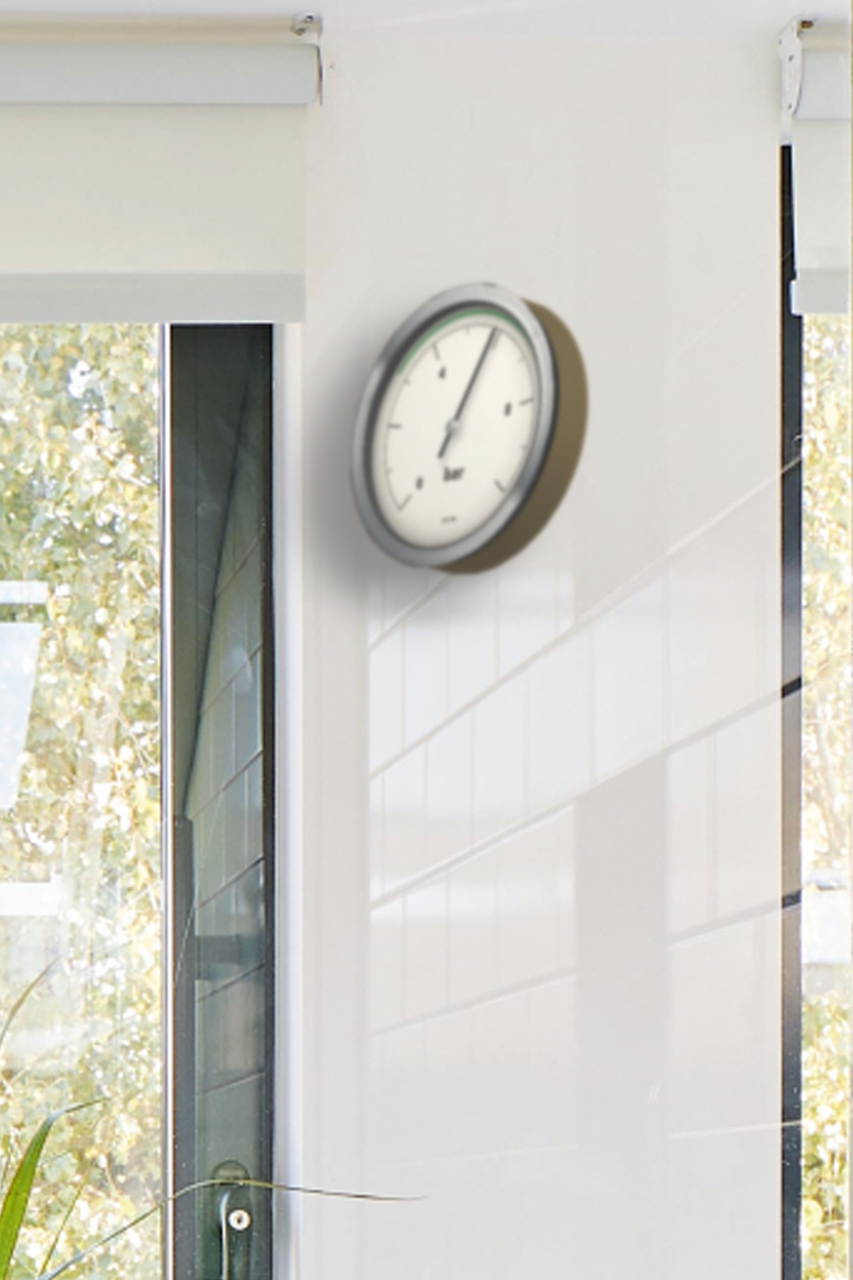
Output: 6 bar
